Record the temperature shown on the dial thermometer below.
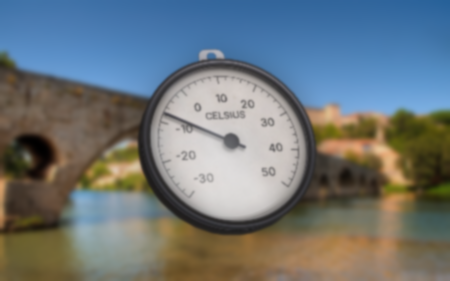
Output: -8 °C
